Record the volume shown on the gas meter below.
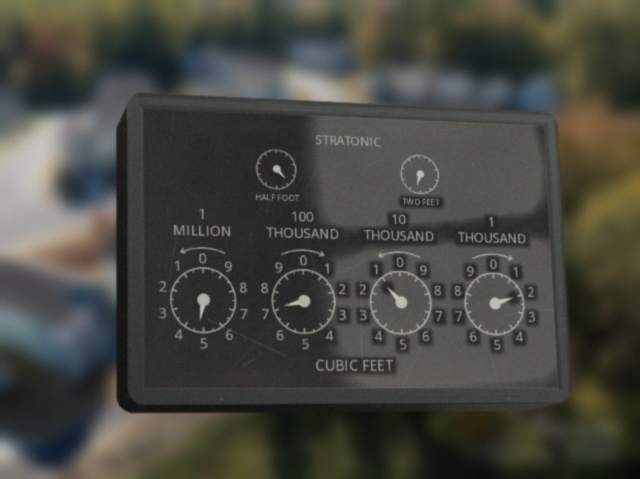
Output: 471200 ft³
